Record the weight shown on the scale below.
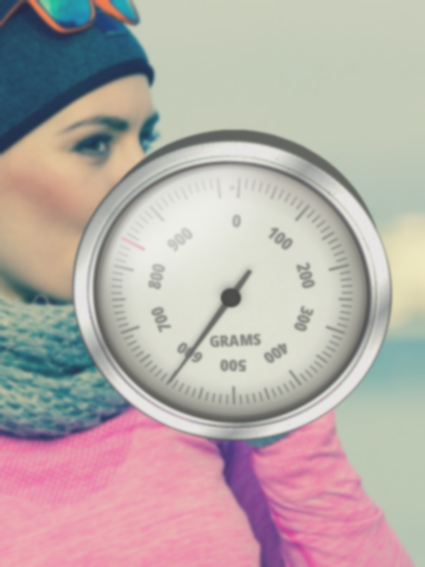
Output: 600 g
